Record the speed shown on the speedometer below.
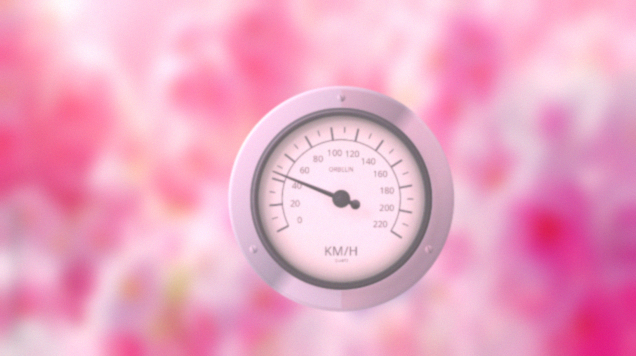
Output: 45 km/h
